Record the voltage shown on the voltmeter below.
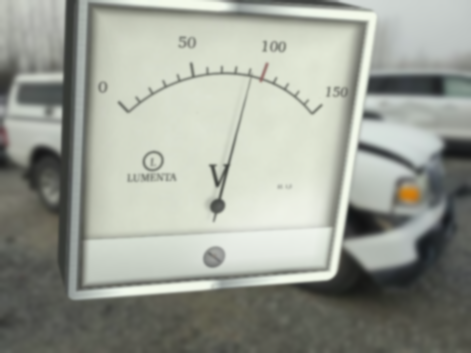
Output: 90 V
